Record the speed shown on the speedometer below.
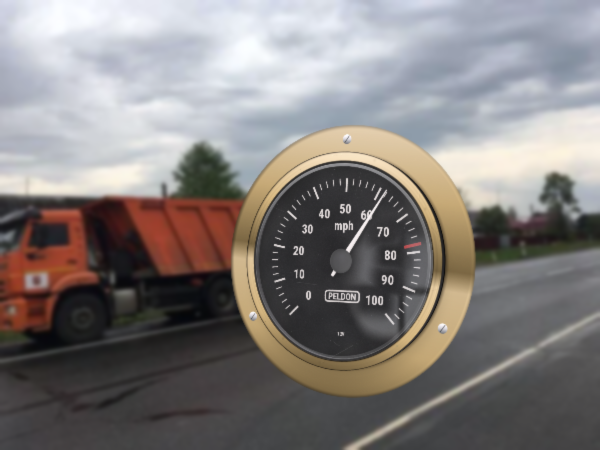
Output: 62 mph
